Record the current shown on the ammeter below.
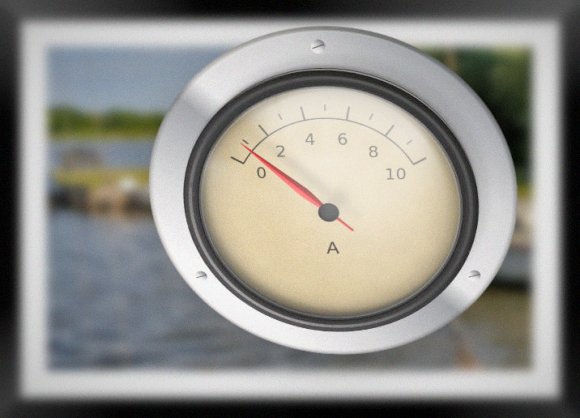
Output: 1 A
